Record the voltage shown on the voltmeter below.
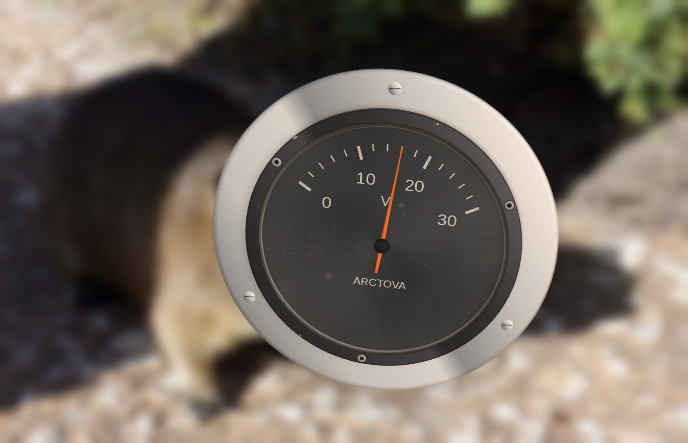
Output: 16 V
